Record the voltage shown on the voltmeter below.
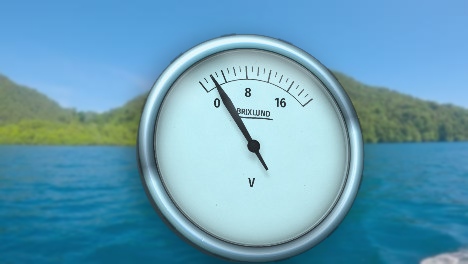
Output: 2 V
